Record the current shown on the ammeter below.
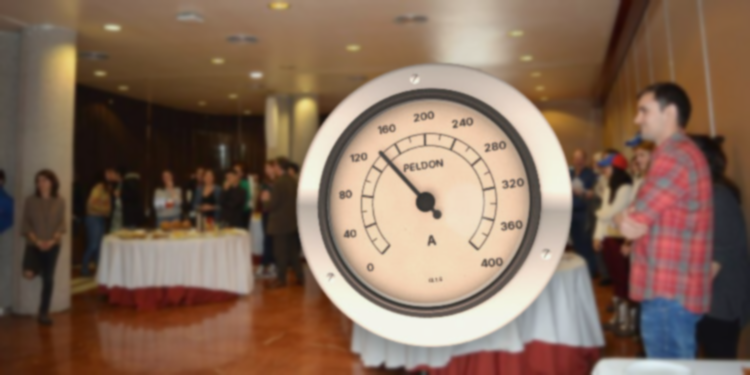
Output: 140 A
